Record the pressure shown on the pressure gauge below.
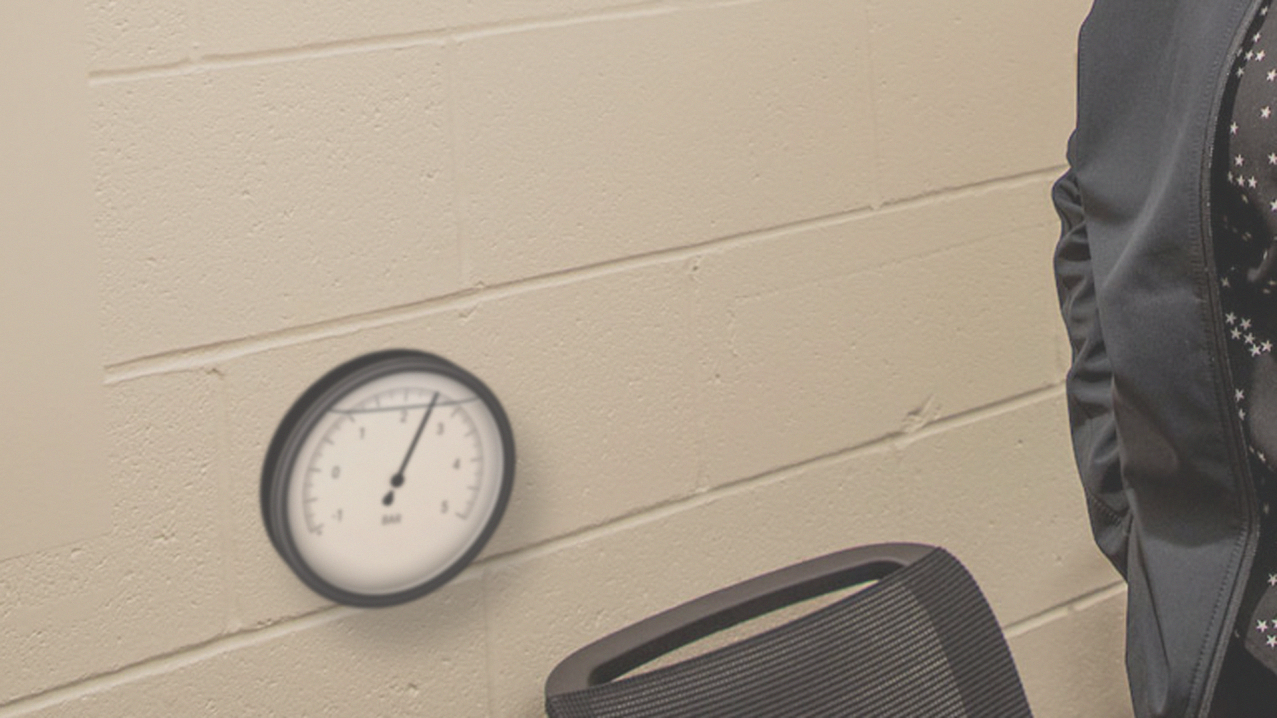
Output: 2.5 bar
